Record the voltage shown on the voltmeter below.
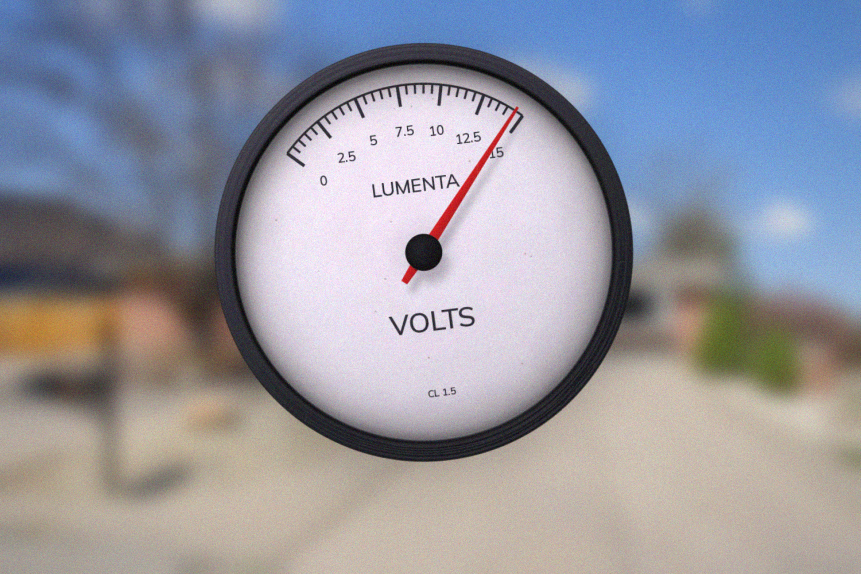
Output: 14.5 V
